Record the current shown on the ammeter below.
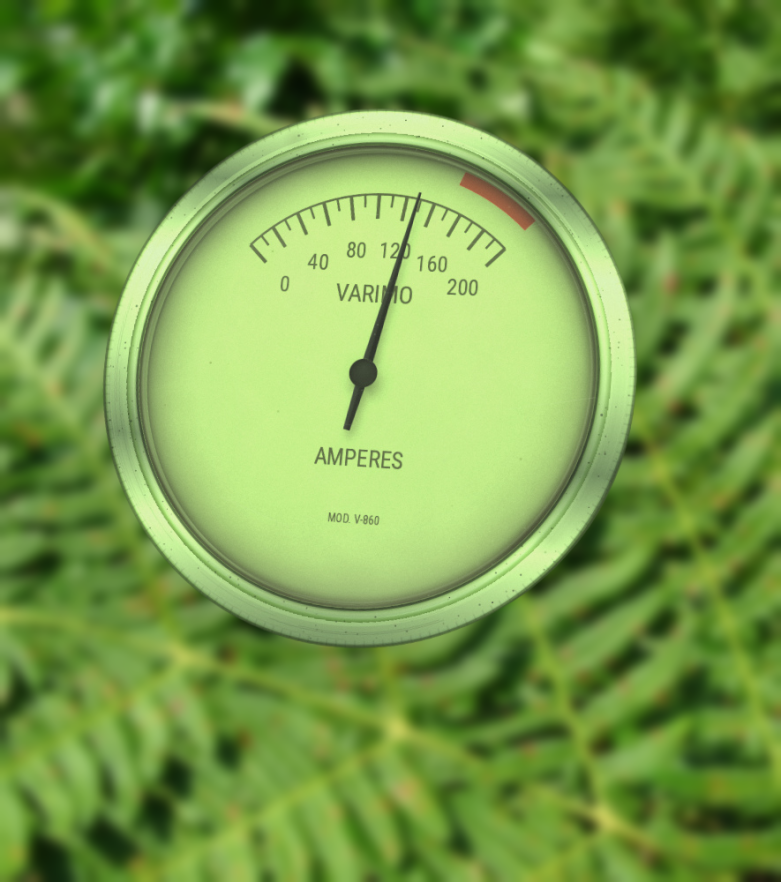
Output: 130 A
